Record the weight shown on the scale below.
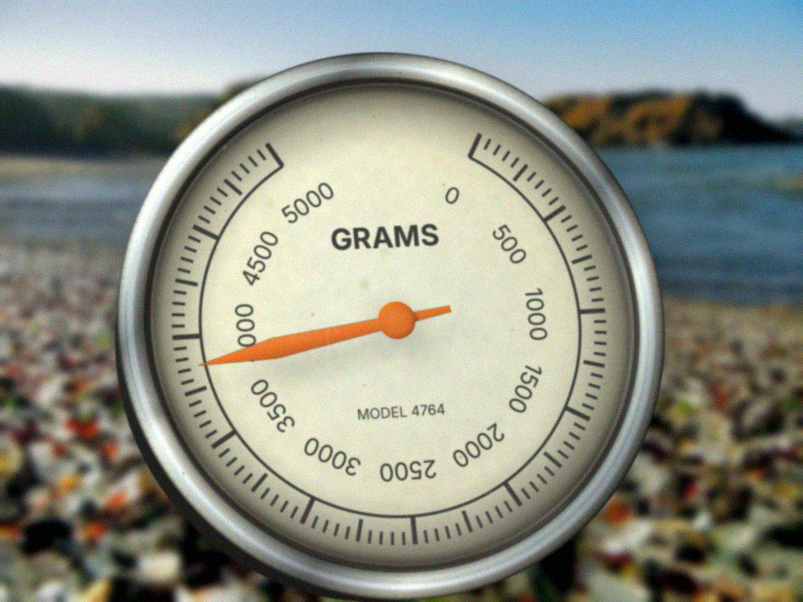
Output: 3850 g
